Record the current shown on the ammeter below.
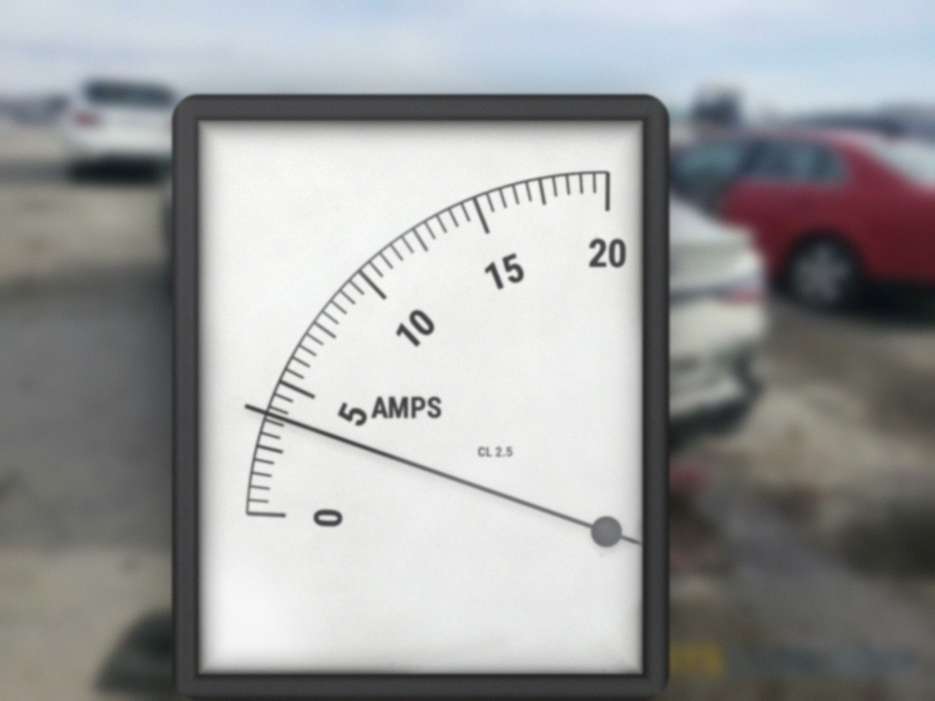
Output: 3.75 A
